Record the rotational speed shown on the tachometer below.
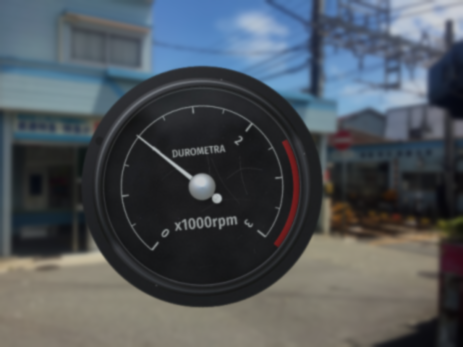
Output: 1000 rpm
